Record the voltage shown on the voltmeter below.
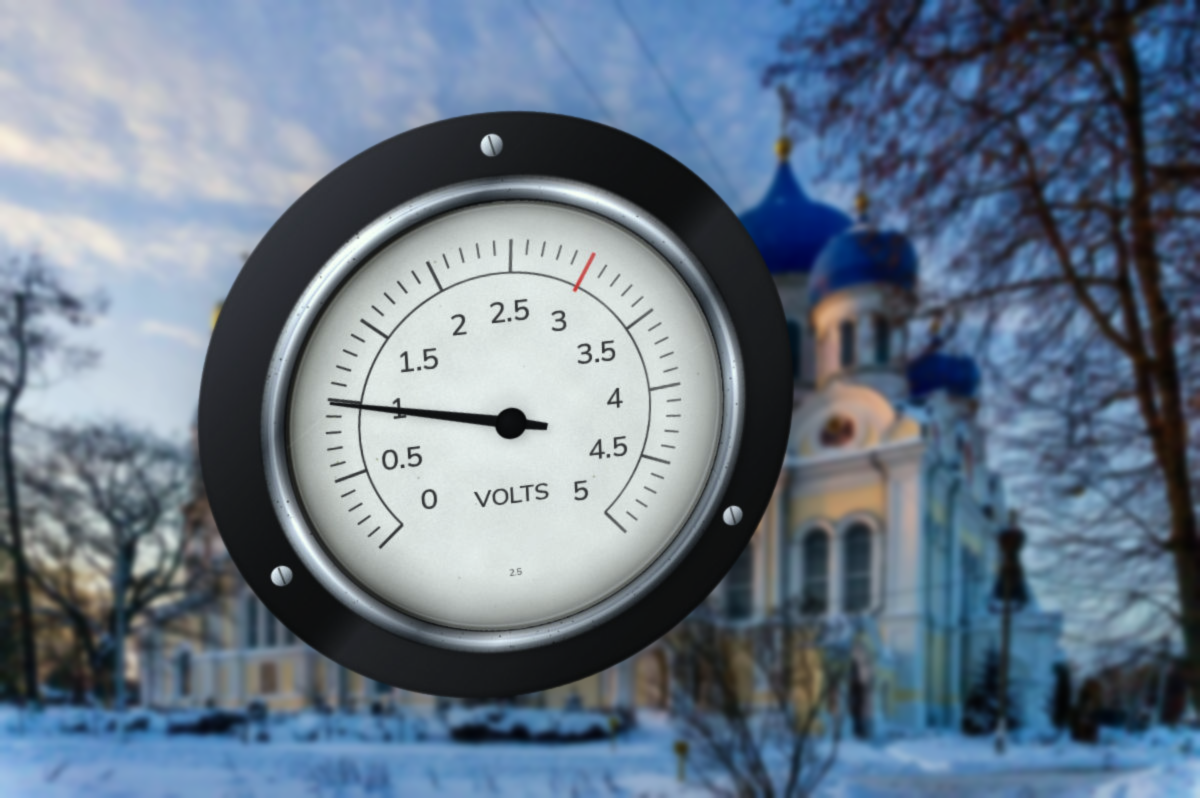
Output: 1 V
